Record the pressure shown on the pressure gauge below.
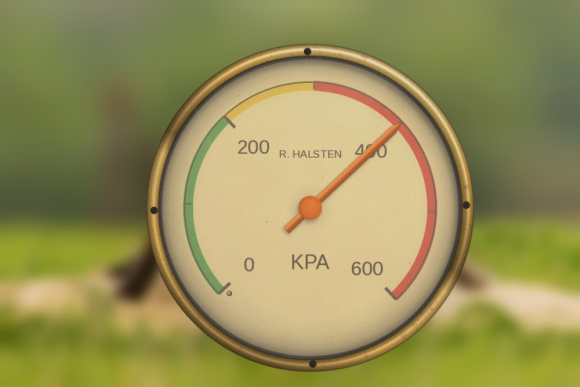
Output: 400 kPa
